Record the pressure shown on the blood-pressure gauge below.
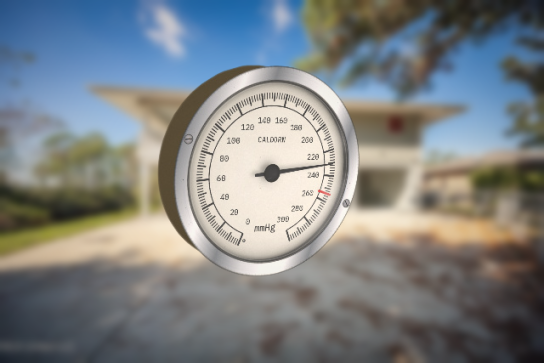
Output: 230 mmHg
